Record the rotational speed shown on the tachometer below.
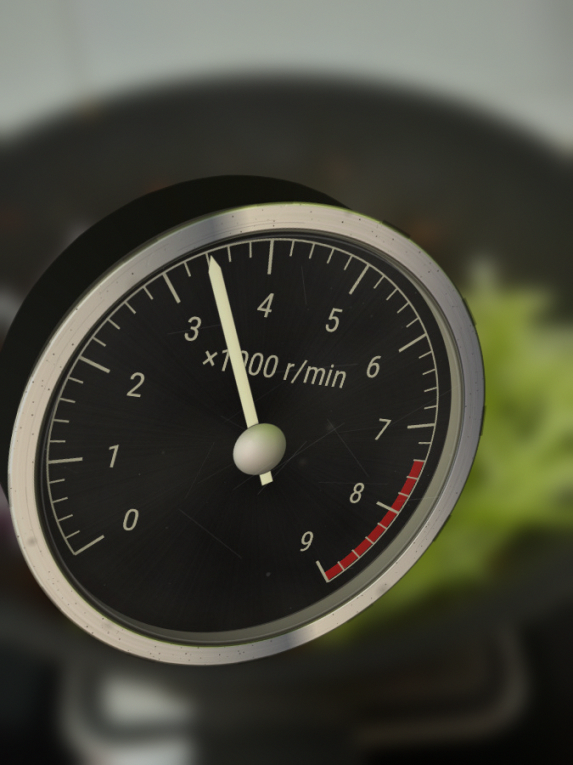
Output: 3400 rpm
